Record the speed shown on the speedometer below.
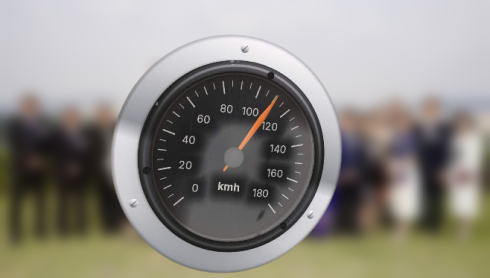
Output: 110 km/h
